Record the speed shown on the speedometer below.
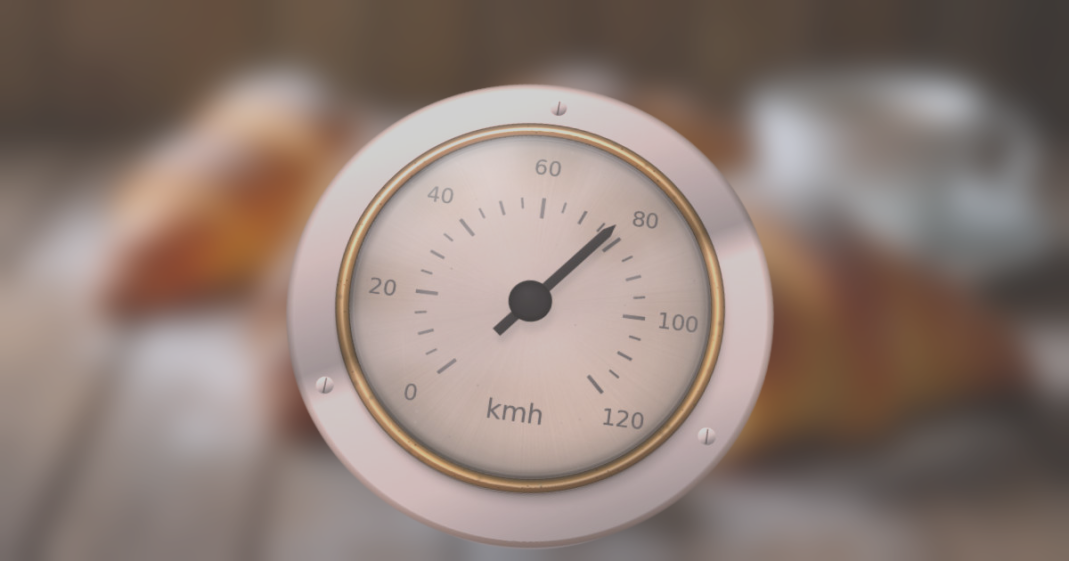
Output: 77.5 km/h
